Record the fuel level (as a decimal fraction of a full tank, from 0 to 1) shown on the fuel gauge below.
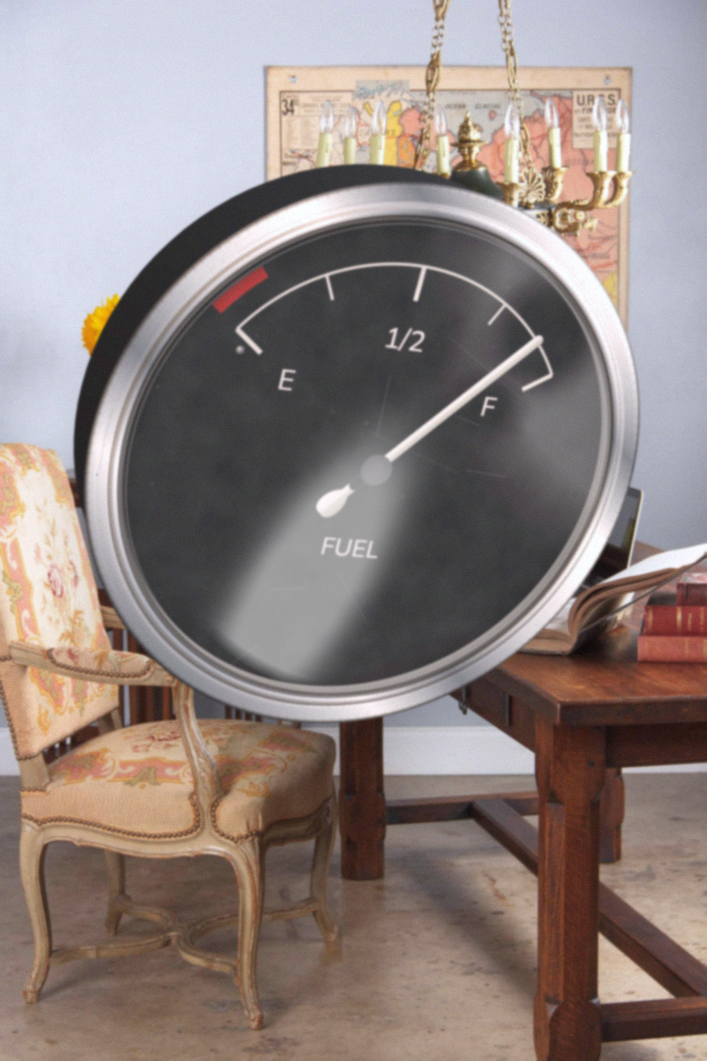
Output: 0.875
